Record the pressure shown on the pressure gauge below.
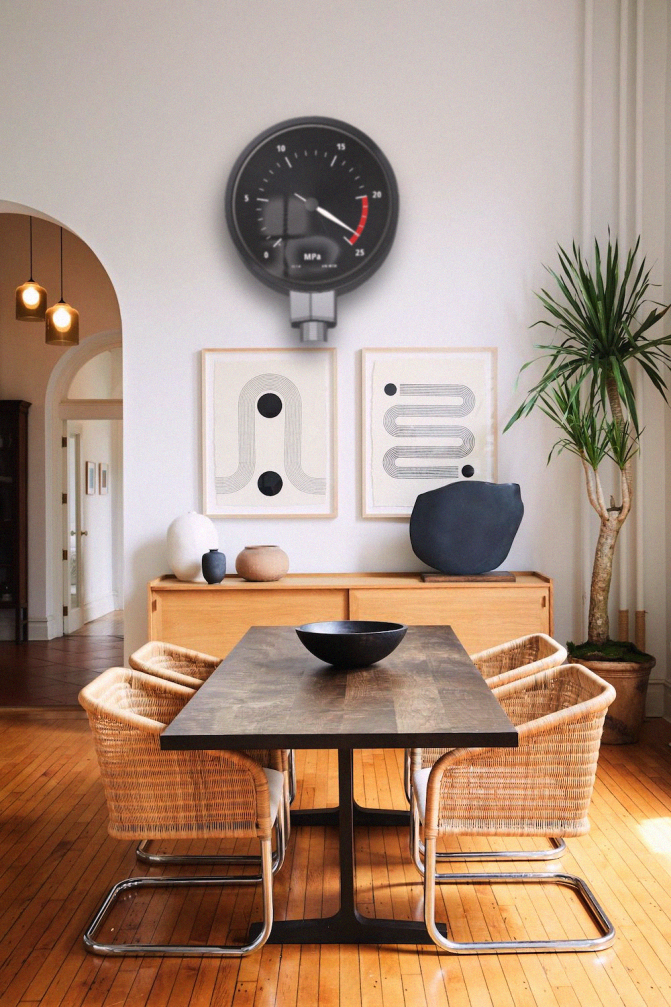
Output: 24 MPa
